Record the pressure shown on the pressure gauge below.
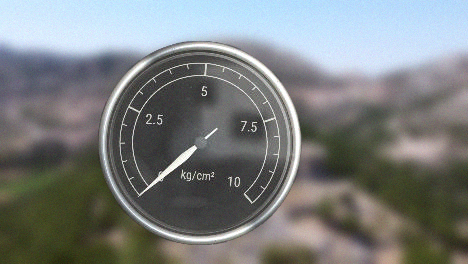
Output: 0 kg/cm²
